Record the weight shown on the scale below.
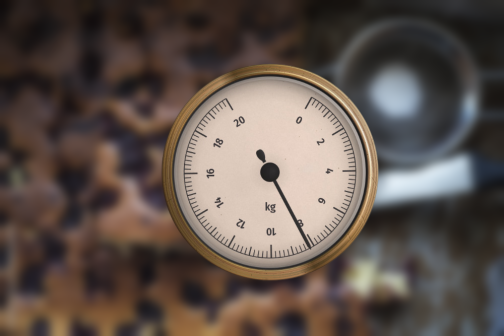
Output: 8.2 kg
